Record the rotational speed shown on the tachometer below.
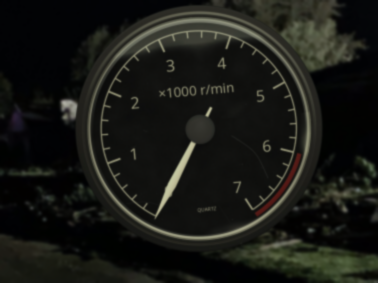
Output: 0 rpm
